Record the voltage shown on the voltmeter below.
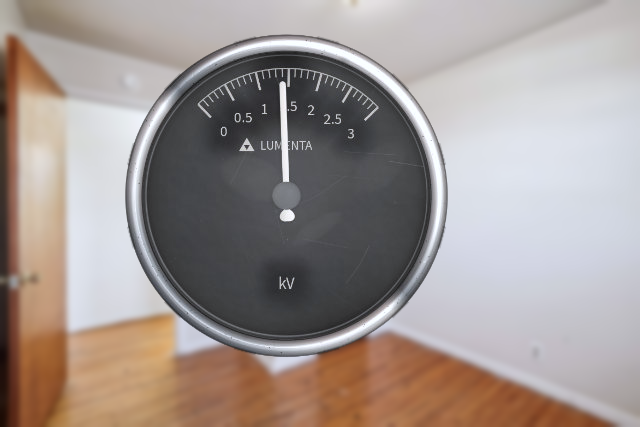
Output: 1.4 kV
